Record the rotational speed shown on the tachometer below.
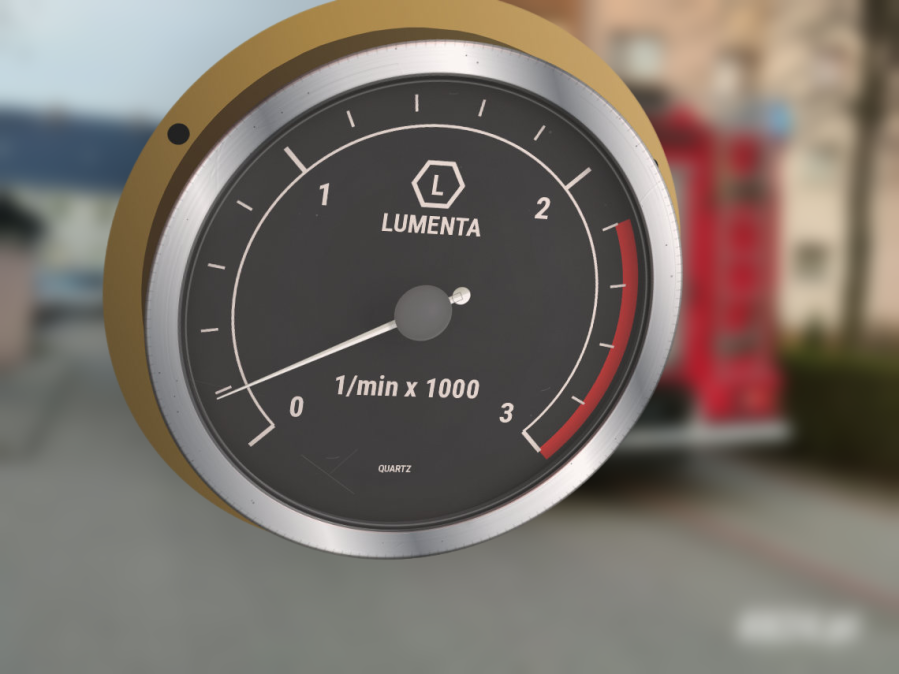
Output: 200 rpm
